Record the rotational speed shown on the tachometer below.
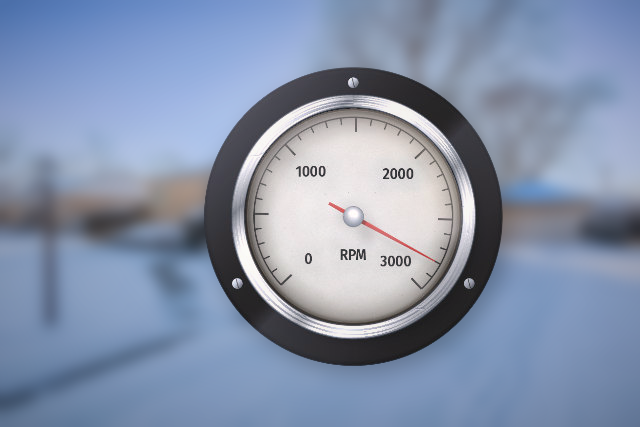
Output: 2800 rpm
